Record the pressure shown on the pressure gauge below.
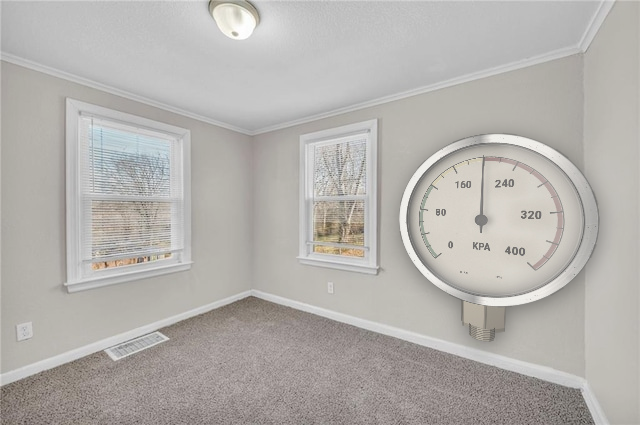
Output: 200 kPa
